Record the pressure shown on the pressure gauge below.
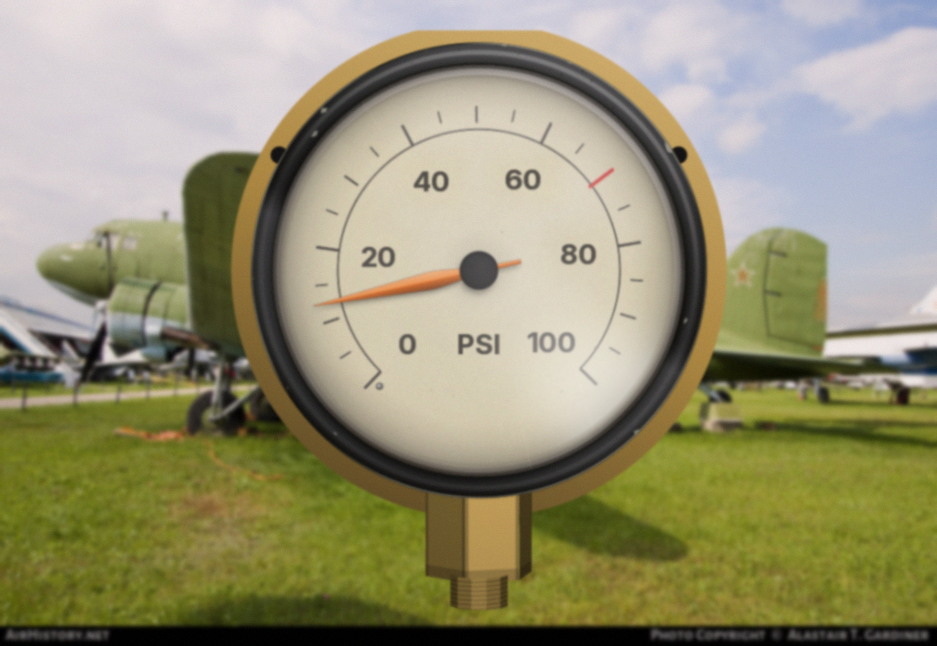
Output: 12.5 psi
